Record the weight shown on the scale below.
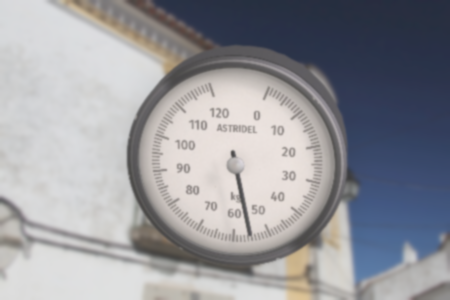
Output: 55 kg
